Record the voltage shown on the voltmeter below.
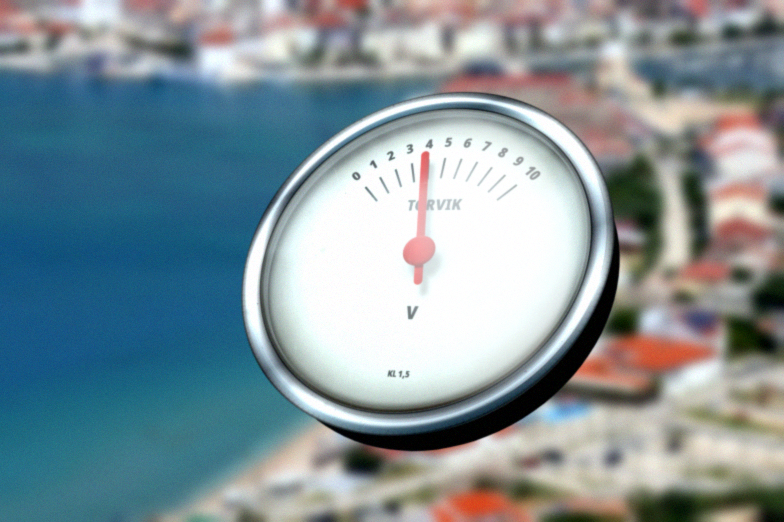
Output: 4 V
